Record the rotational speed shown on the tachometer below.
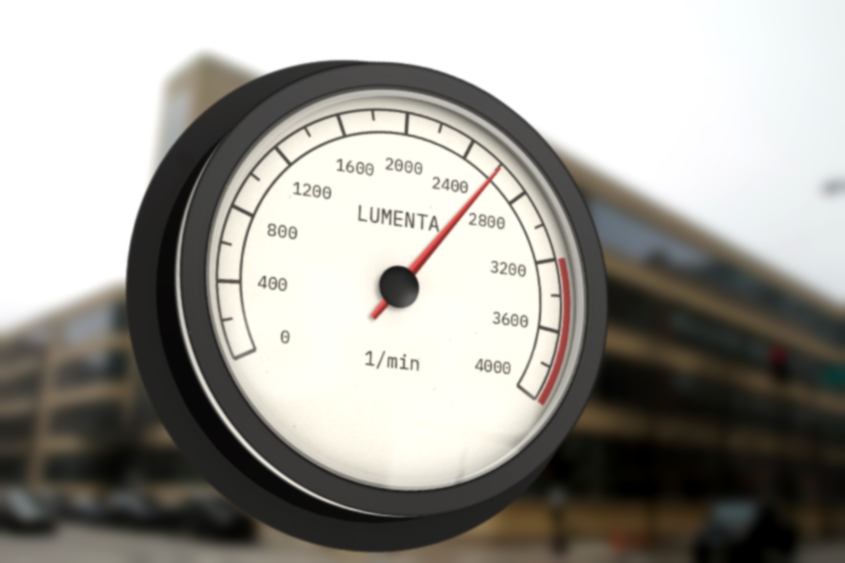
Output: 2600 rpm
